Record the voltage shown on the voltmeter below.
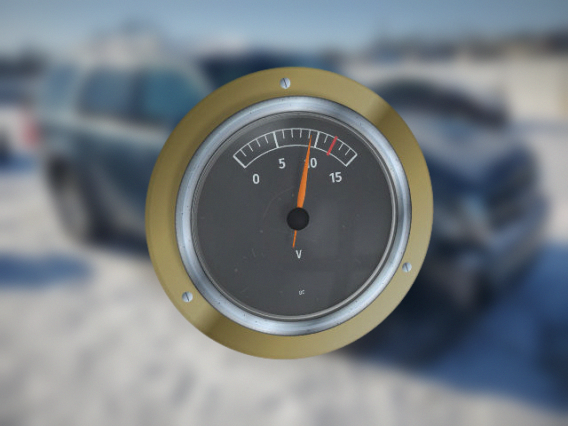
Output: 9 V
